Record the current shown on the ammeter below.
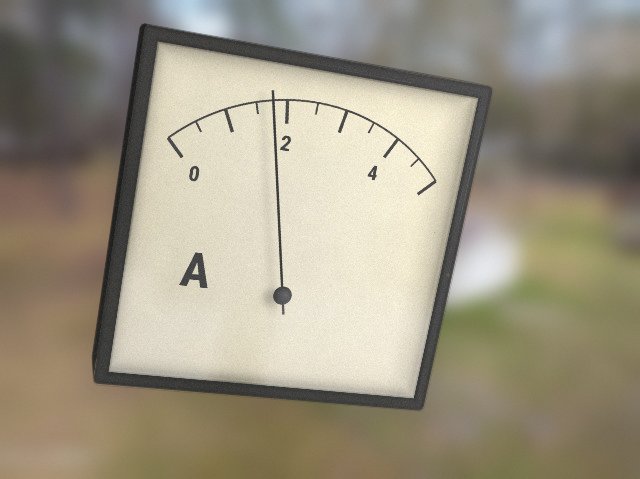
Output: 1.75 A
